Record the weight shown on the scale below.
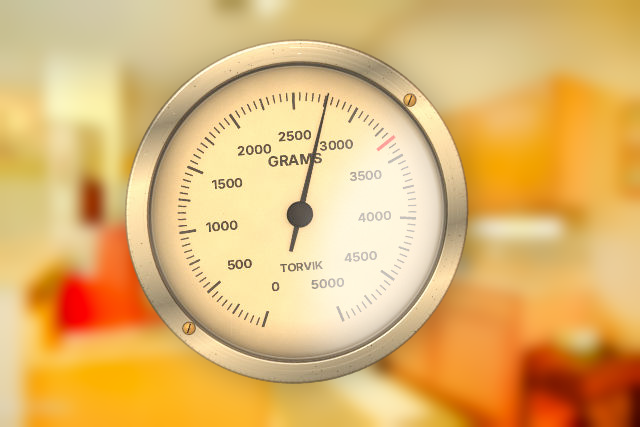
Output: 2750 g
